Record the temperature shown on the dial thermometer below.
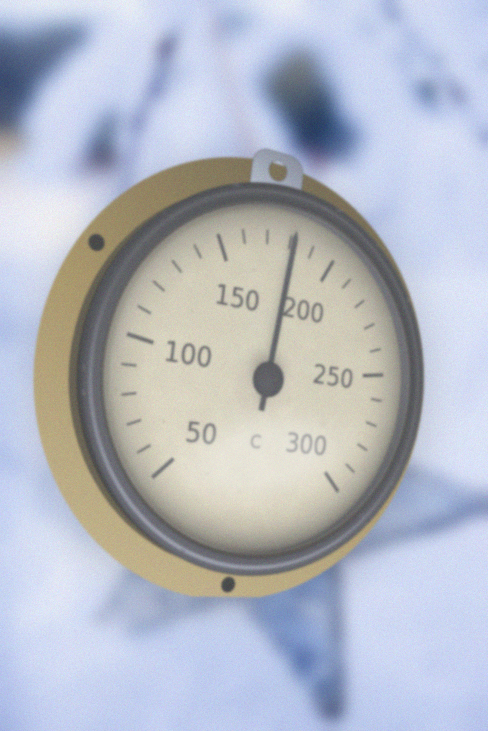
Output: 180 °C
